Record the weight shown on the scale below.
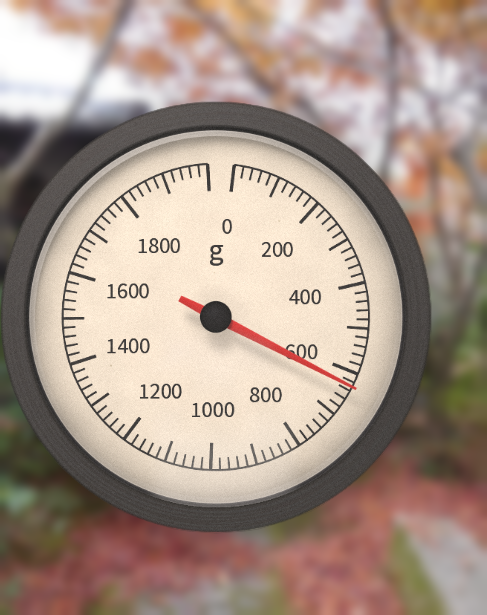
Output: 630 g
